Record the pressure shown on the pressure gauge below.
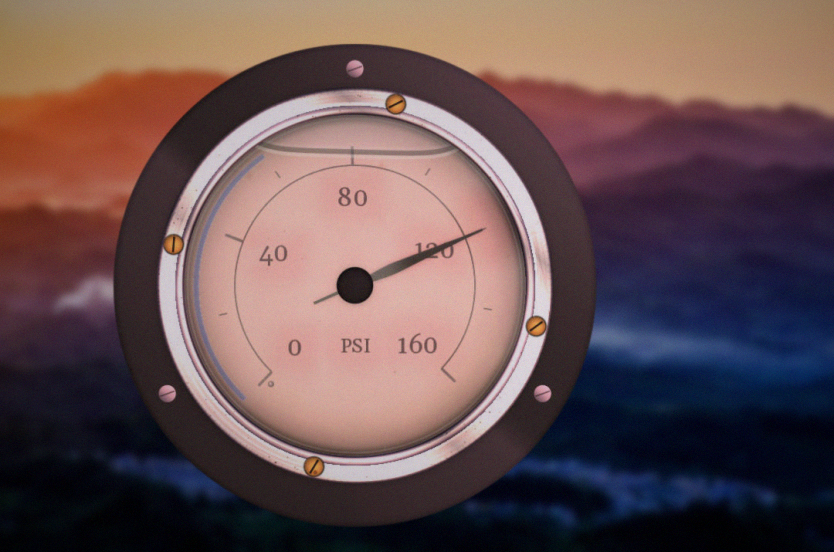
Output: 120 psi
